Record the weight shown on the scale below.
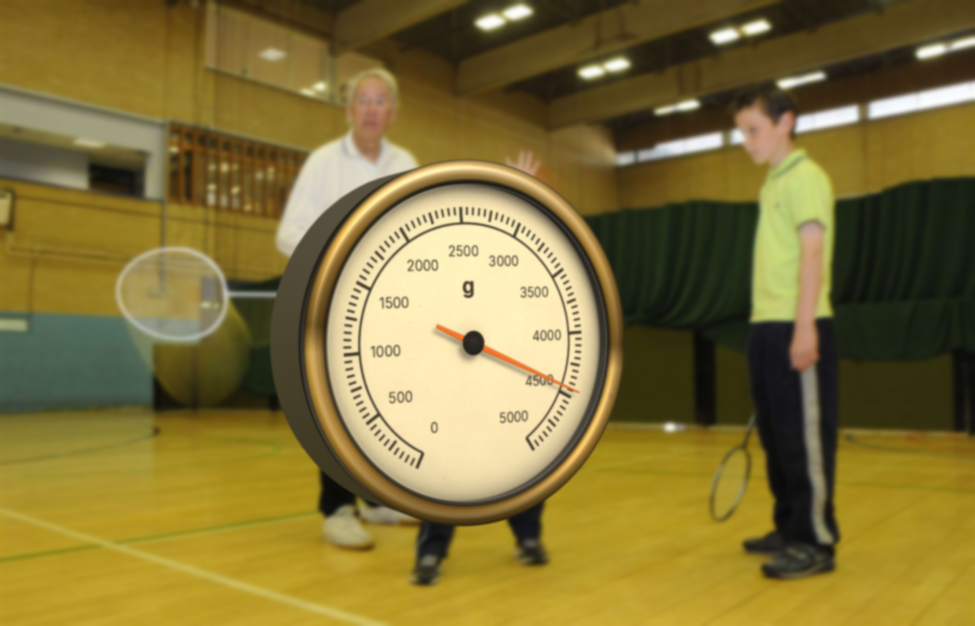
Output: 4450 g
